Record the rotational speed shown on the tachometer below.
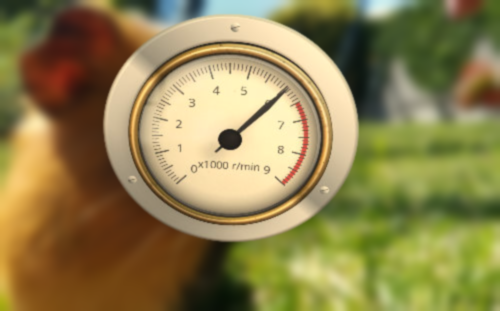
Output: 6000 rpm
